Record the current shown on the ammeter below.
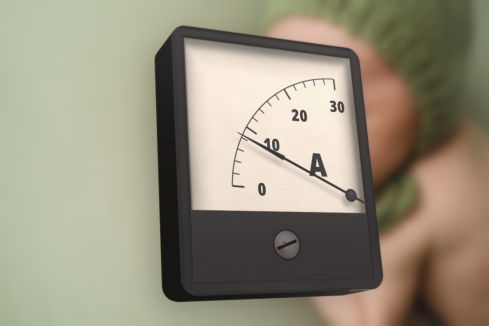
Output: 8 A
